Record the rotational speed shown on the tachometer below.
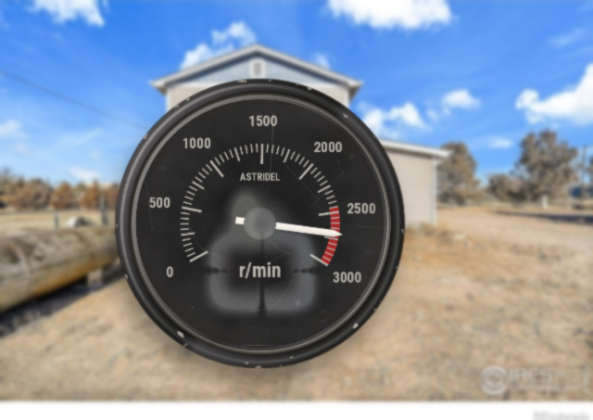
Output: 2700 rpm
